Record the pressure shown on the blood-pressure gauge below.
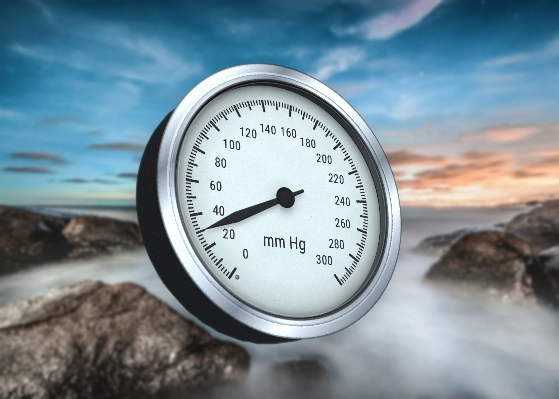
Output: 30 mmHg
